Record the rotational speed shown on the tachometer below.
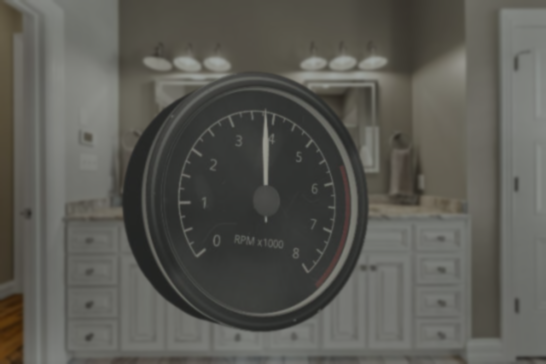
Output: 3750 rpm
